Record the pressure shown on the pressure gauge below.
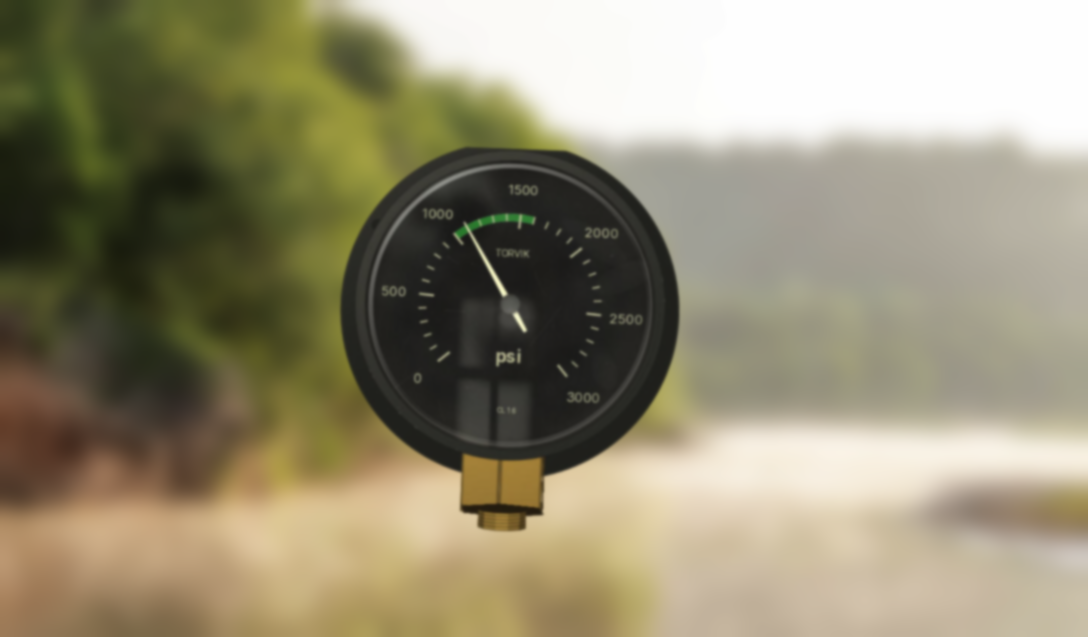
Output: 1100 psi
